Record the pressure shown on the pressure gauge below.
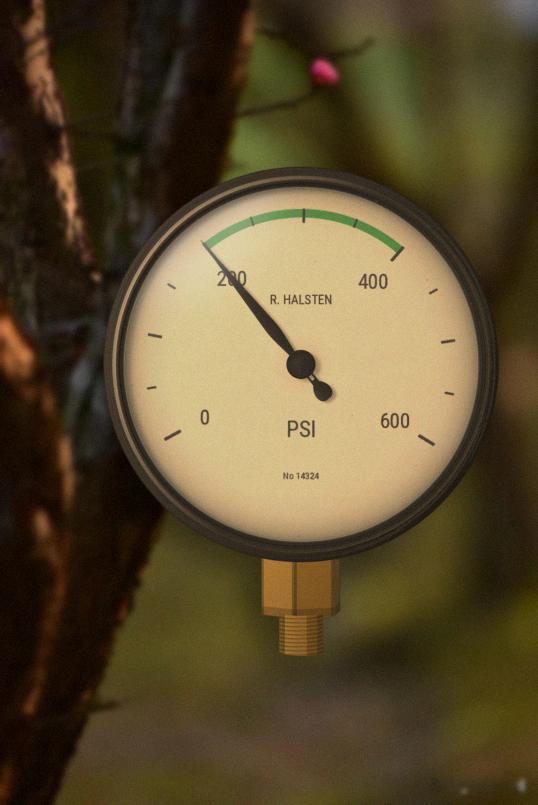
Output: 200 psi
